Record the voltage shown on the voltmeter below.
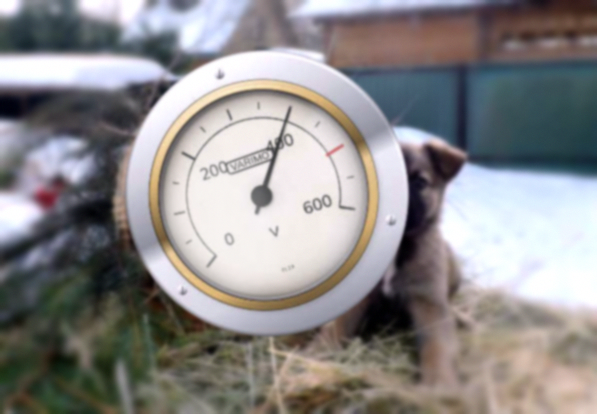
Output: 400 V
